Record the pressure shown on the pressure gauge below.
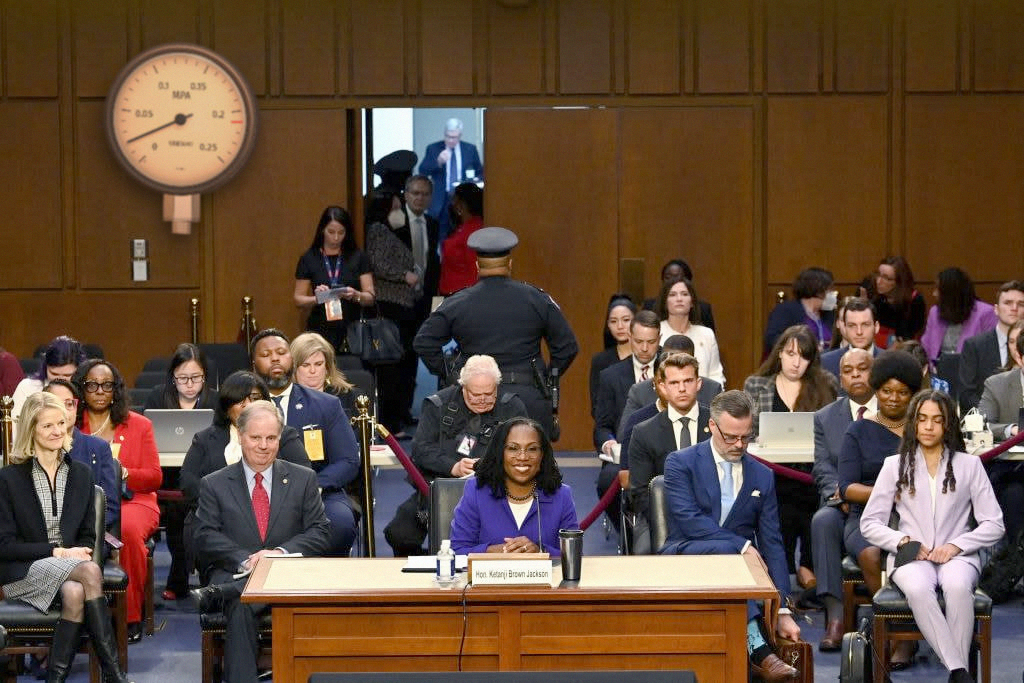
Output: 0.02 MPa
